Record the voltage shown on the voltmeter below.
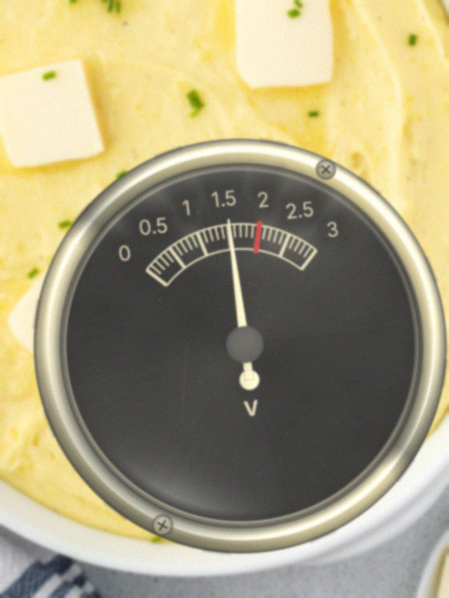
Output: 1.5 V
